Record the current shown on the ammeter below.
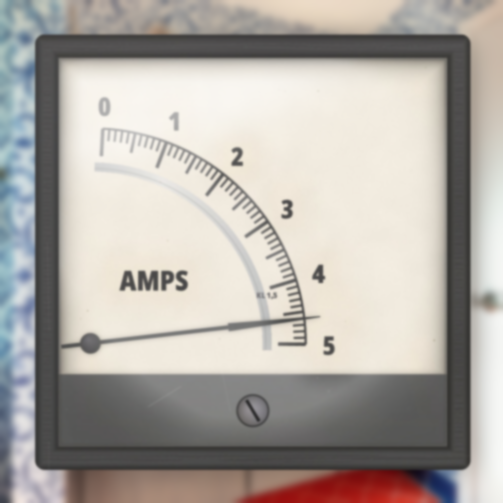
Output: 4.6 A
